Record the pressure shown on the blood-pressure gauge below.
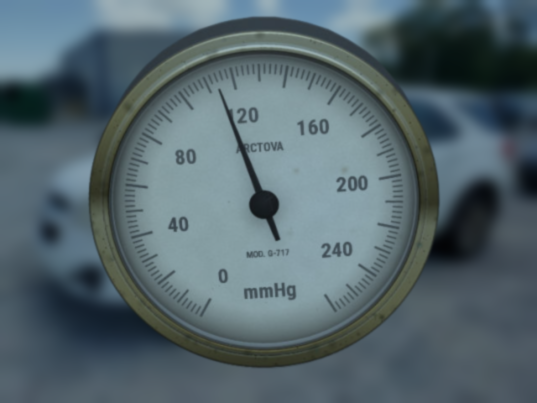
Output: 114 mmHg
